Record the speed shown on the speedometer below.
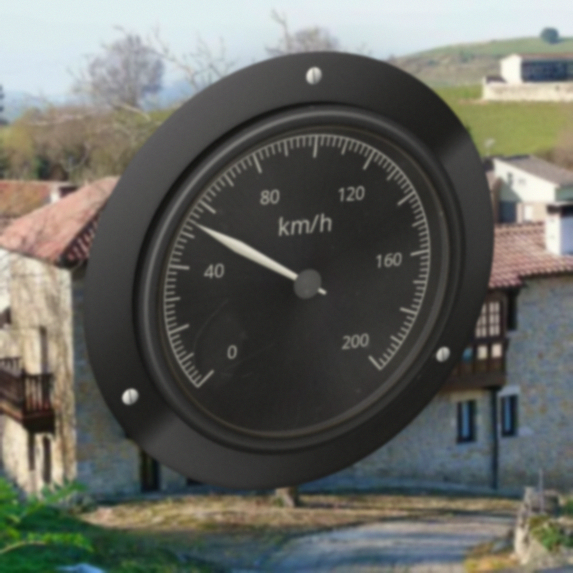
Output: 54 km/h
